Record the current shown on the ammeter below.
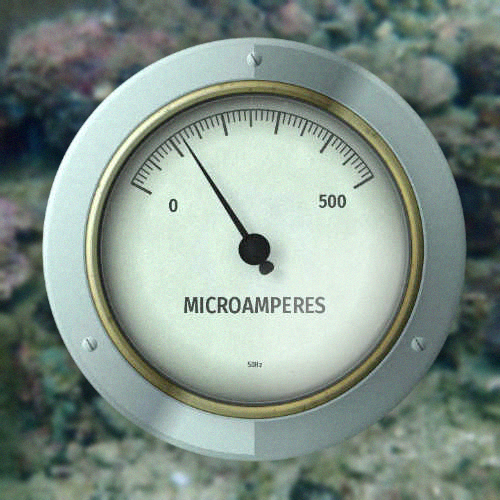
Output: 120 µA
